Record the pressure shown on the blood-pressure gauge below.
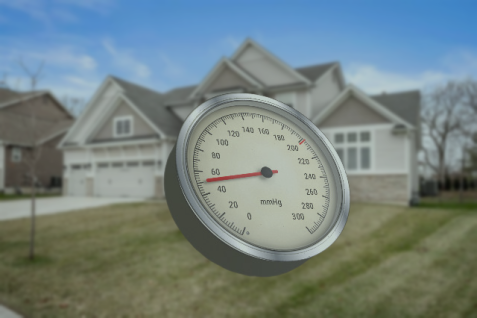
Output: 50 mmHg
